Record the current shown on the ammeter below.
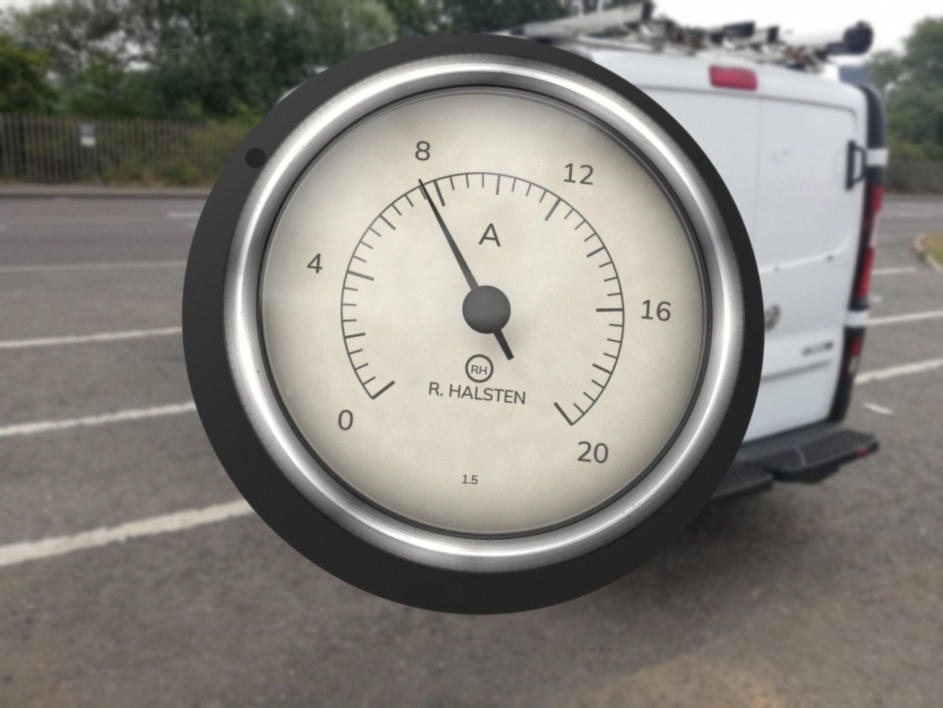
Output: 7.5 A
